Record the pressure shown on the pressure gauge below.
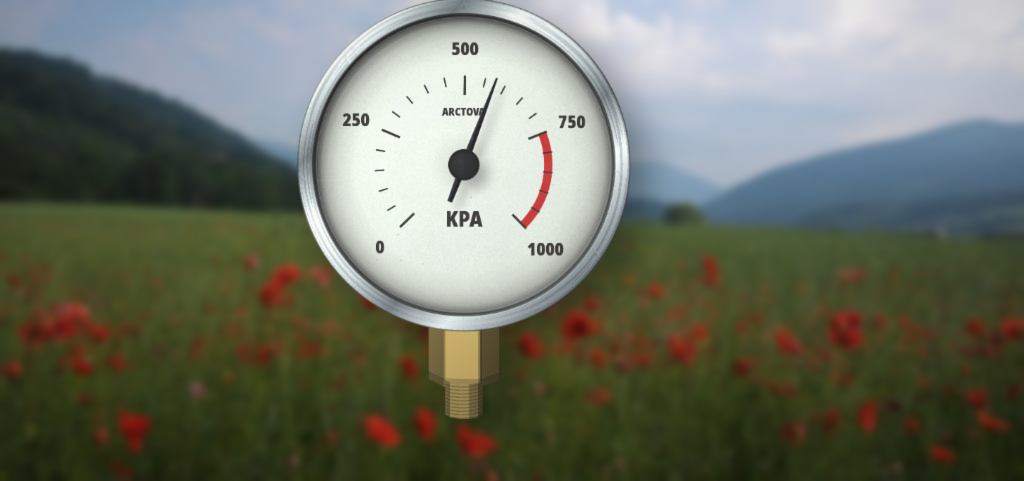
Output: 575 kPa
